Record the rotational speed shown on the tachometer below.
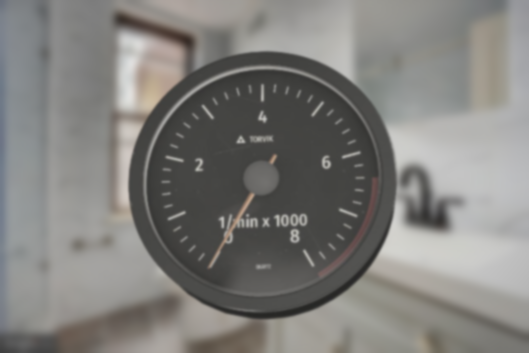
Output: 0 rpm
